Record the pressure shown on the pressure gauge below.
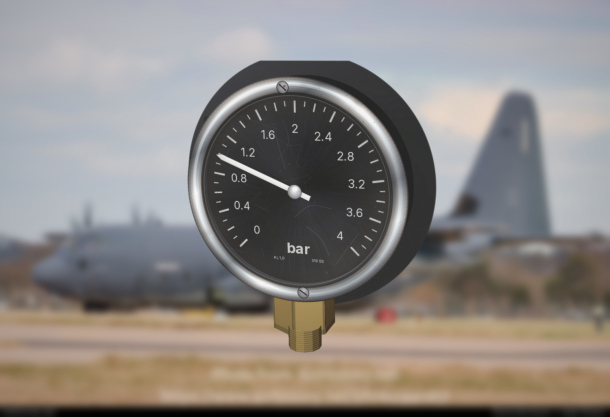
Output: 1 bar
